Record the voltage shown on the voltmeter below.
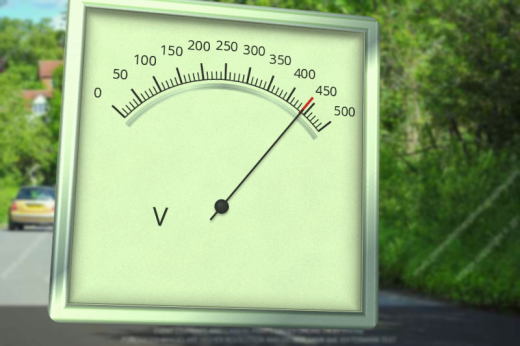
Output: 440 V
